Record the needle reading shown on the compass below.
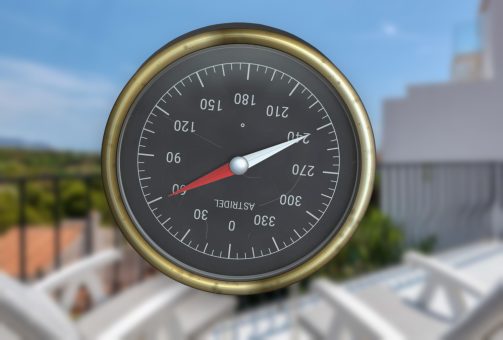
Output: 60 °
